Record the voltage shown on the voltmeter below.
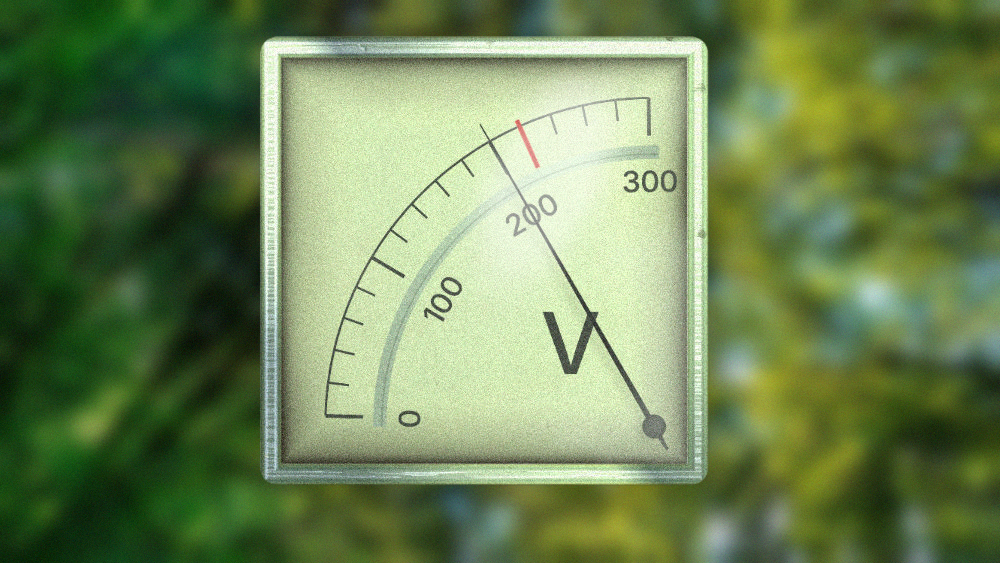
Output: 200 V
